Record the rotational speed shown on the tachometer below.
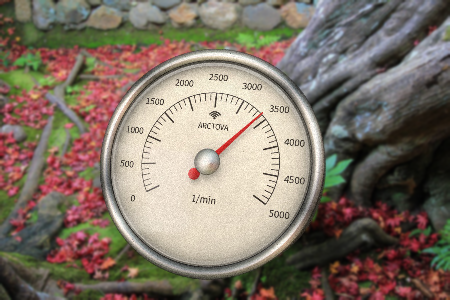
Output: 3400 rpm
